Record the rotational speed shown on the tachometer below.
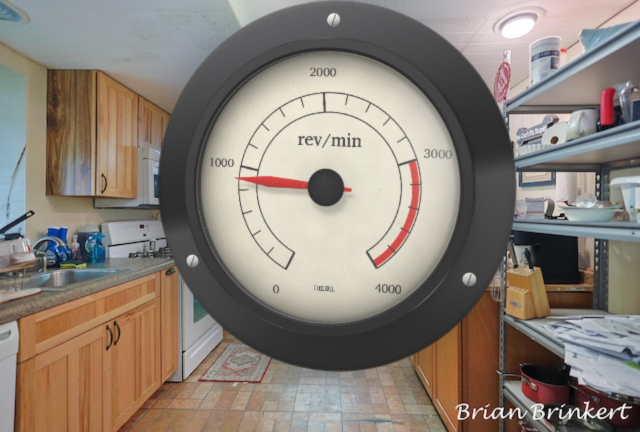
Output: 900 rpm
